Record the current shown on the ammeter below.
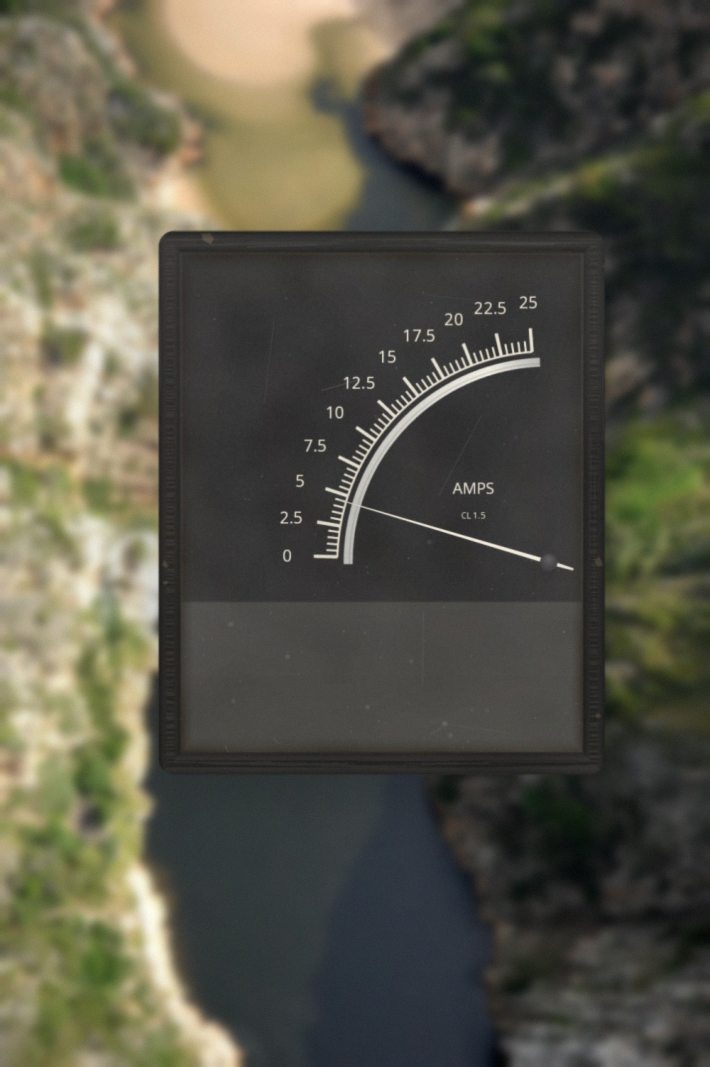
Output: 4.5 A
